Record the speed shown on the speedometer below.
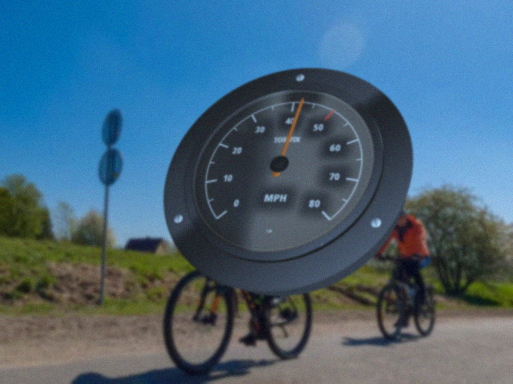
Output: 42.5 mph
